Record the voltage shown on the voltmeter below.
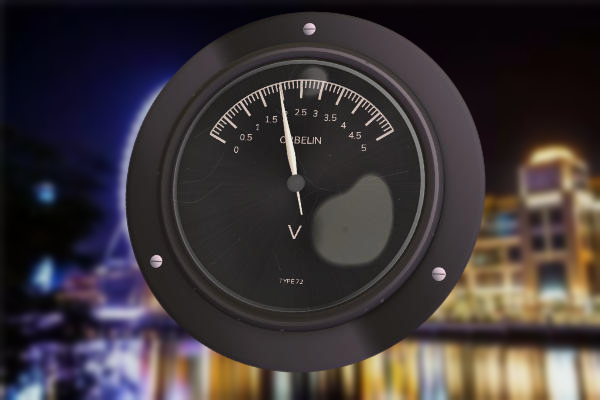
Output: 2 V
